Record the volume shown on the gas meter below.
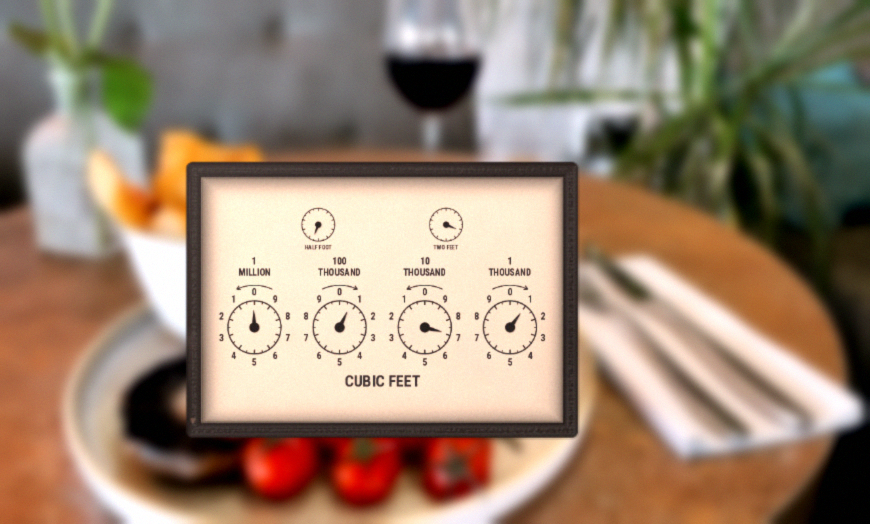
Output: 7100 ft³
